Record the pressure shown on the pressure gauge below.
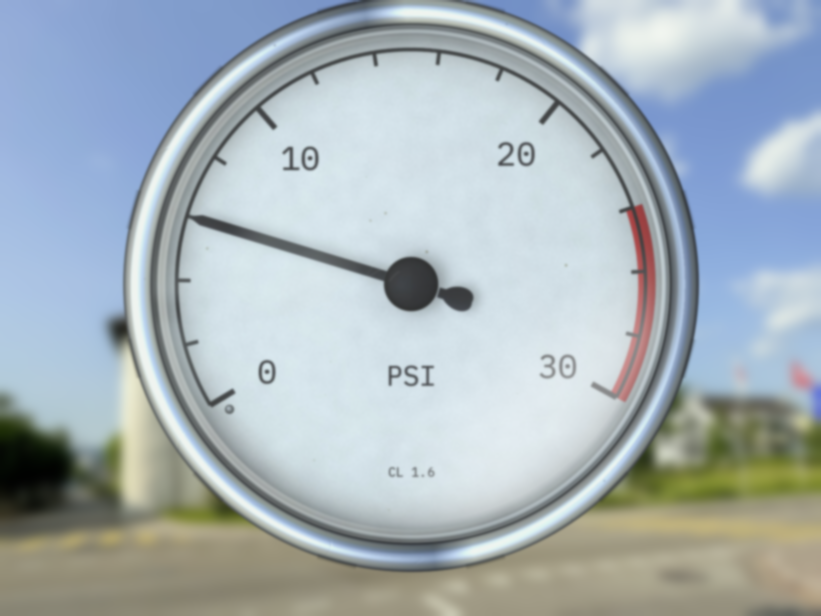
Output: 6 psi
